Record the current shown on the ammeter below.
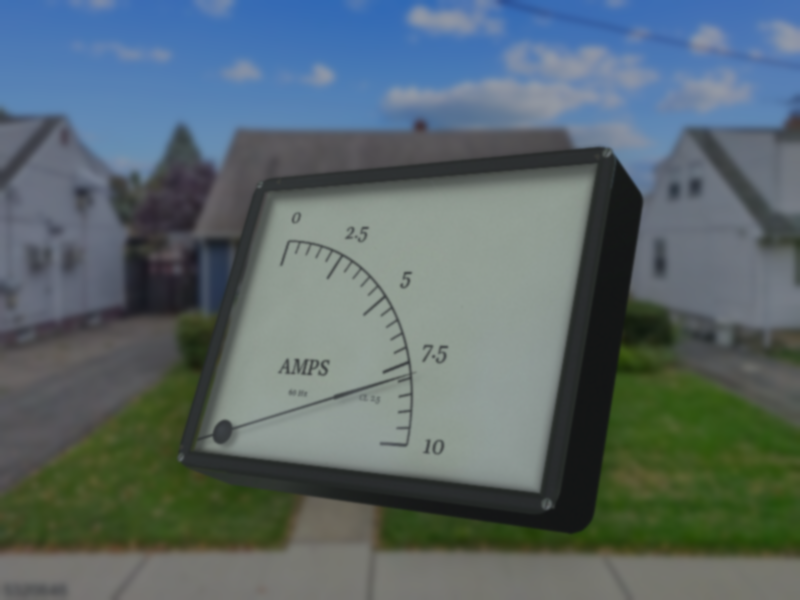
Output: 8 A
